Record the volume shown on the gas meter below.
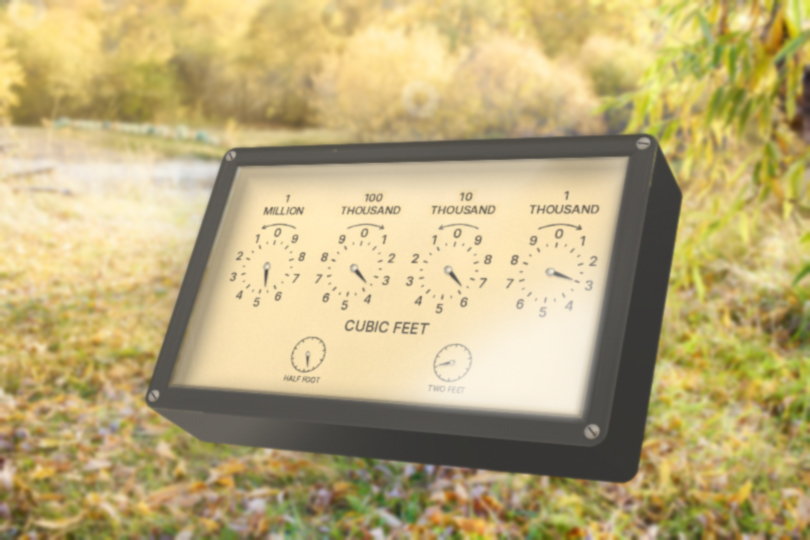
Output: 536300 ft³
